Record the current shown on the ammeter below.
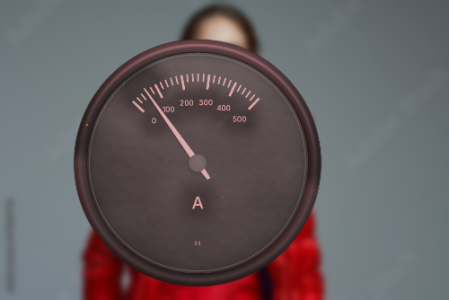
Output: 60 A
